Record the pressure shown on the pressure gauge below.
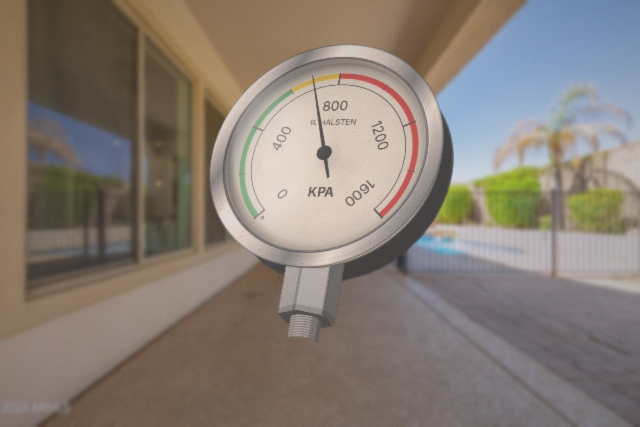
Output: 700 kPa
